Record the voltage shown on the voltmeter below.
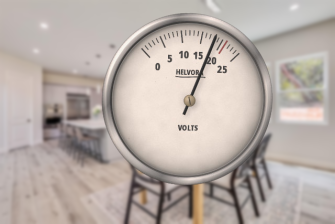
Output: 18 V
